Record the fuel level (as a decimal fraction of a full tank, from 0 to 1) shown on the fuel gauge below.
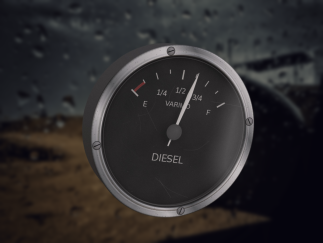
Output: 0.625
